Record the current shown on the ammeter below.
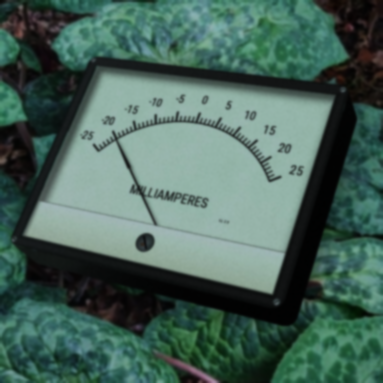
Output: -20 mA
